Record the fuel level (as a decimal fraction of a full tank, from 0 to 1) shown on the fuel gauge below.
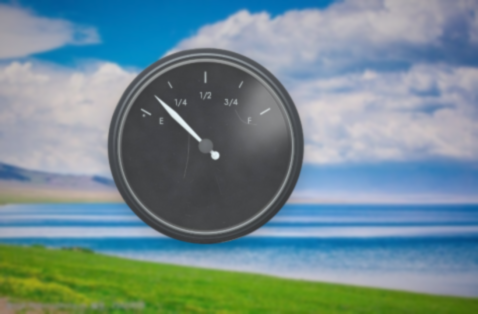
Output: 0.125
